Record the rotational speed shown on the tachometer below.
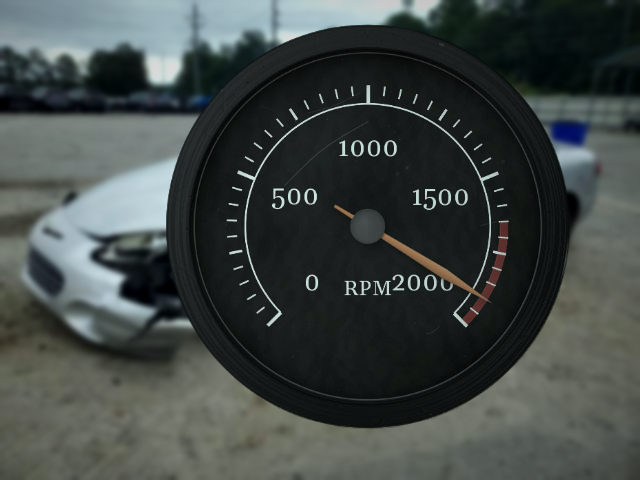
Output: 1900 rpm
